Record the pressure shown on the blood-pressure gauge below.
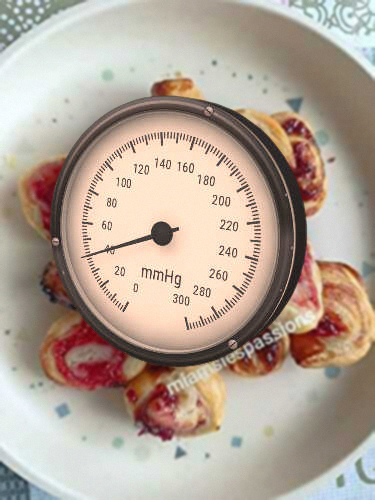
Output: 40 mmHg
